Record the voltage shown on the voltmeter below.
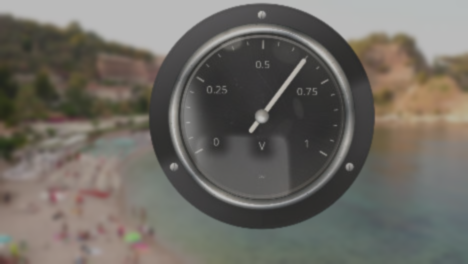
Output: 0.65 V
